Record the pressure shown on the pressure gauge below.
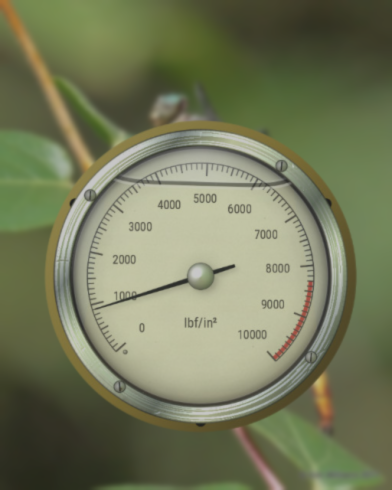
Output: 900 psi
